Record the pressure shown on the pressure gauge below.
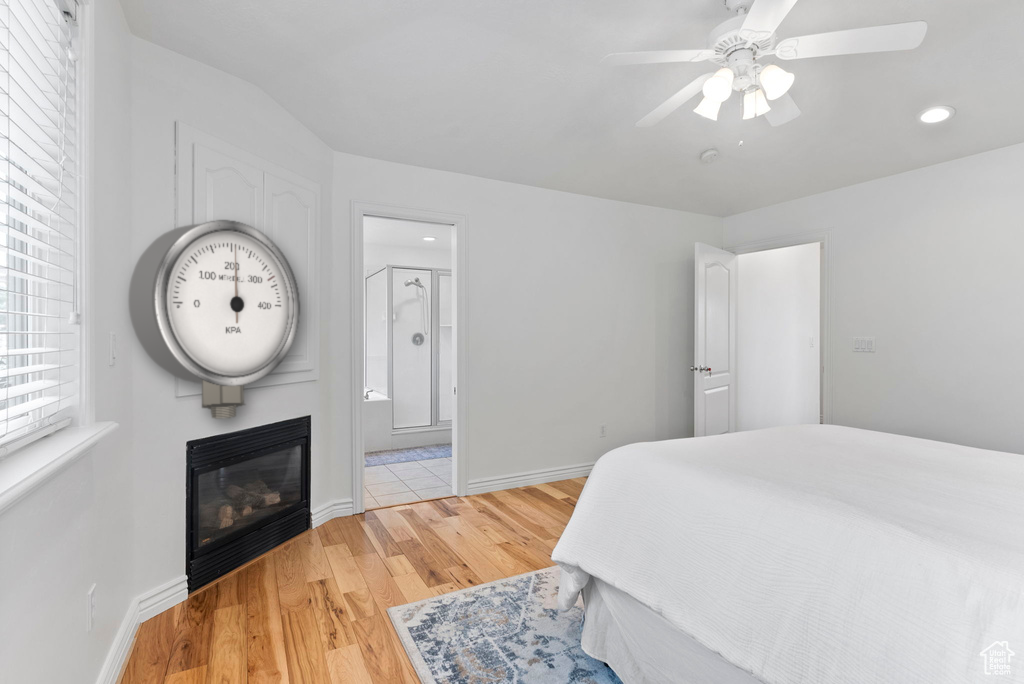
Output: 200 kPa
